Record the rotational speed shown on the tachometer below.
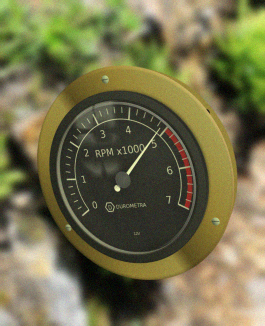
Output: 4900 rpm
